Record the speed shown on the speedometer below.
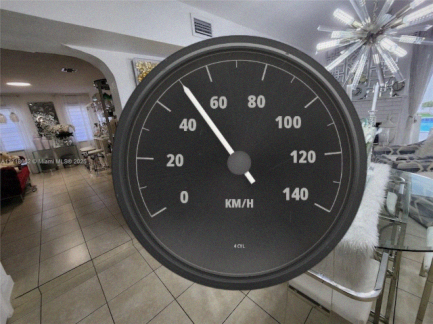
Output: 50 km/h
